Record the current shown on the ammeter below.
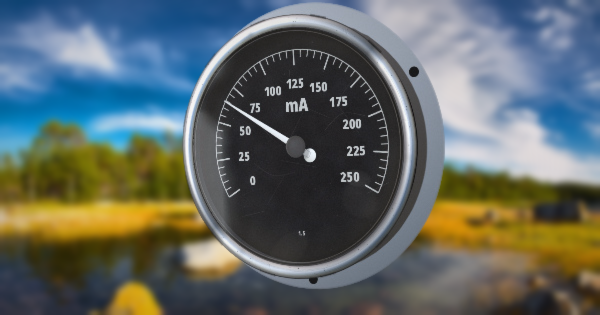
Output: 65 mA
